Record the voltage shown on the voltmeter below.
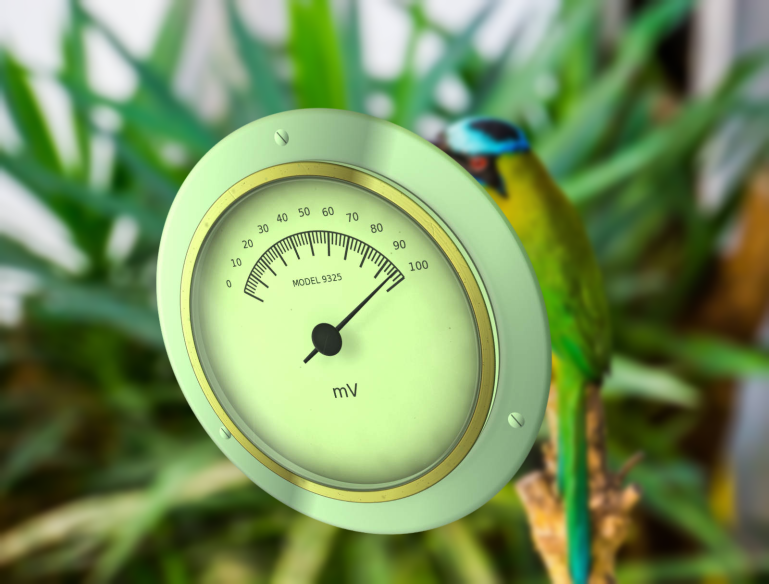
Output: 96 mV
